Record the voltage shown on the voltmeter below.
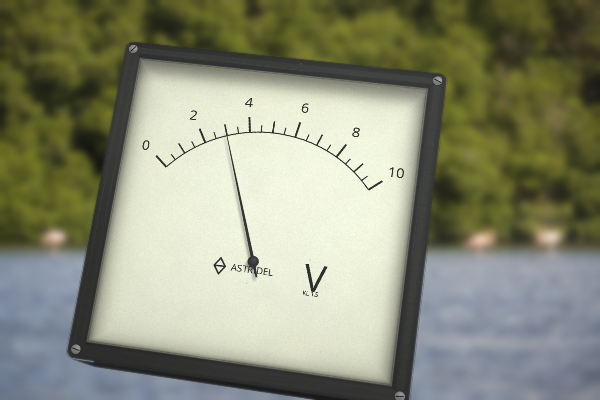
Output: 3 V
